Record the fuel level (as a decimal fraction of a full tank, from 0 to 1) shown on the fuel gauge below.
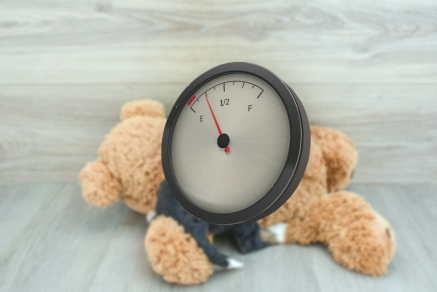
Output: 0.25
